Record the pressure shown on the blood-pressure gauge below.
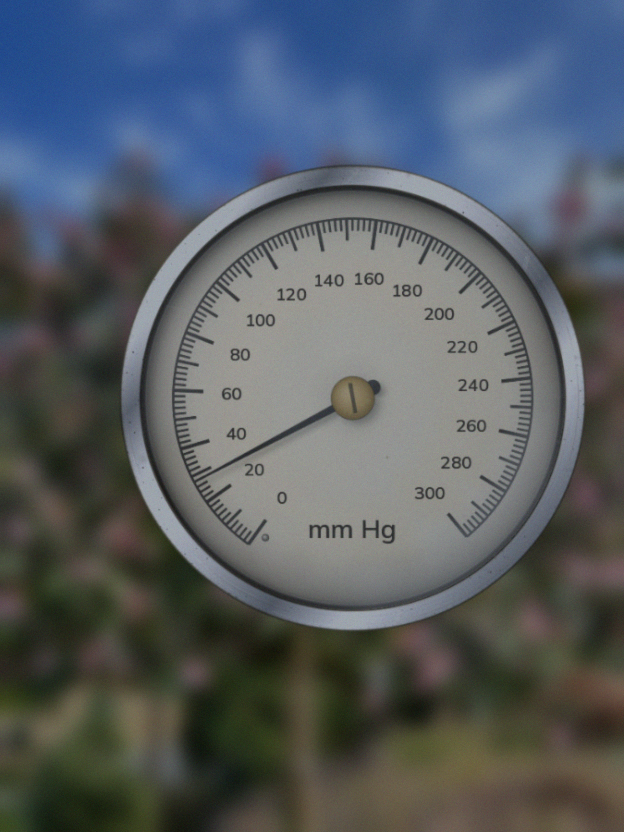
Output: 28 mmHg
